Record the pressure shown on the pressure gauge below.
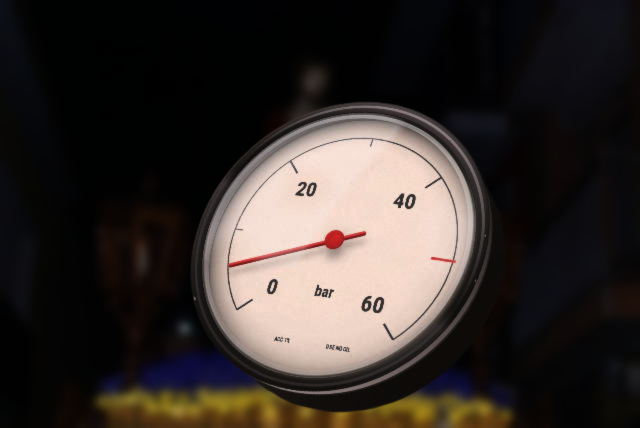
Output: 5 bar
